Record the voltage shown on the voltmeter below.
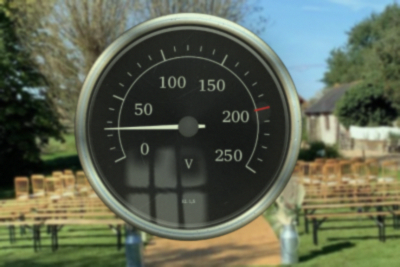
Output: 25 V
